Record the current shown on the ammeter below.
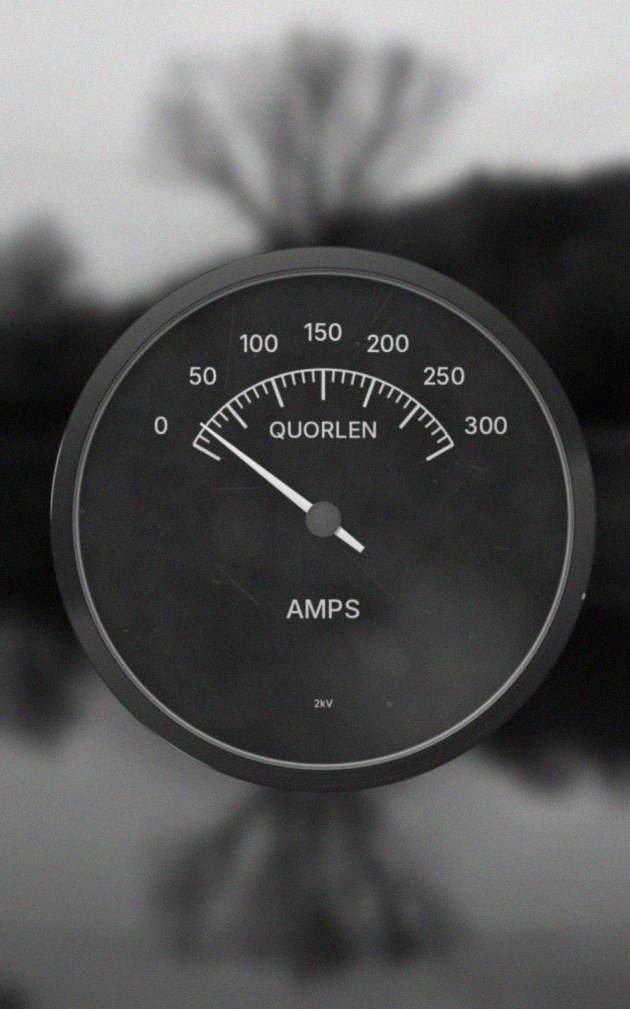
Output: 20 A
